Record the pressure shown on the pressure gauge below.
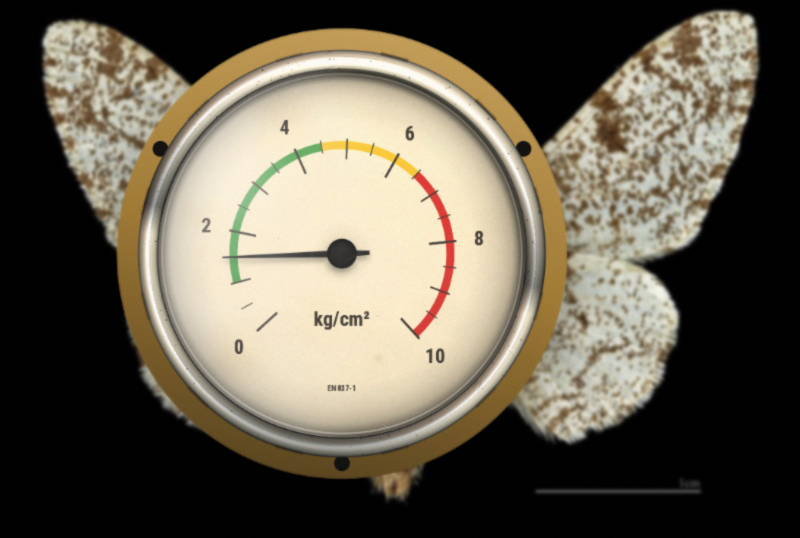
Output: 1.5 kg/cm²
